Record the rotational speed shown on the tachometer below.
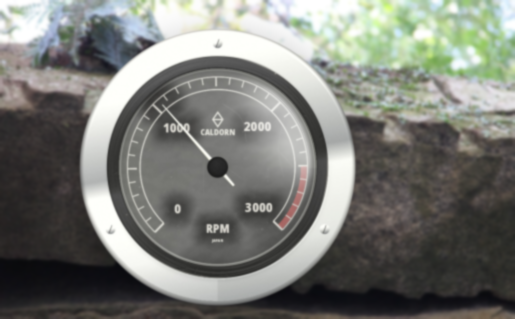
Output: 1050 rpm
